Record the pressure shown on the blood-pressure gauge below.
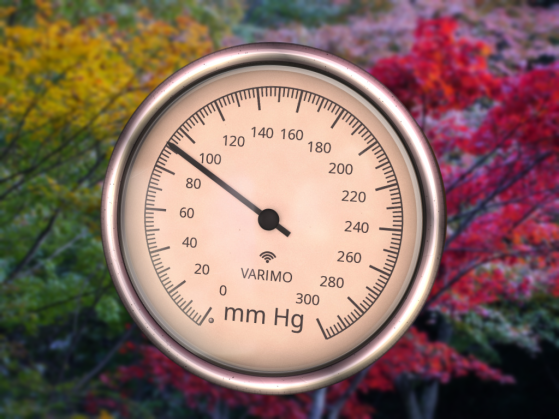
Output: 92 mmHg
